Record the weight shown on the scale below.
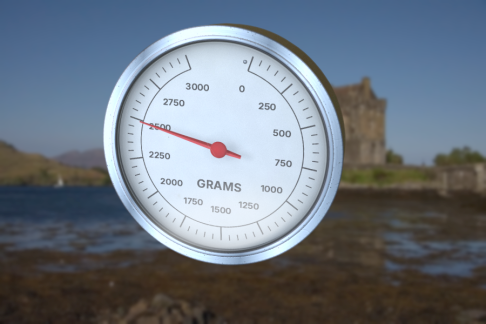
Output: 2500 g
